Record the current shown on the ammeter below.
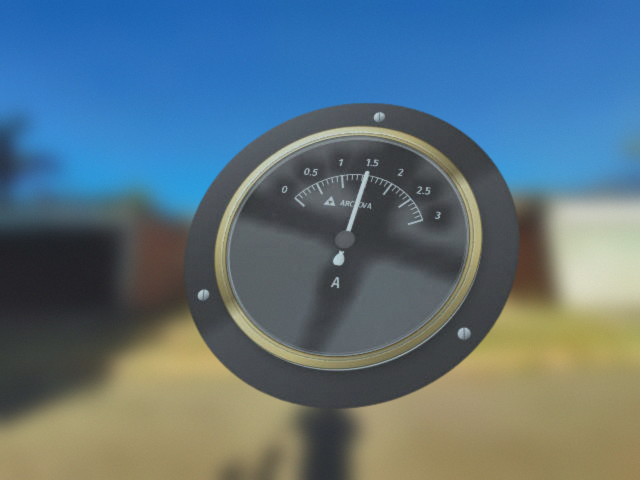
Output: 1.5 A
